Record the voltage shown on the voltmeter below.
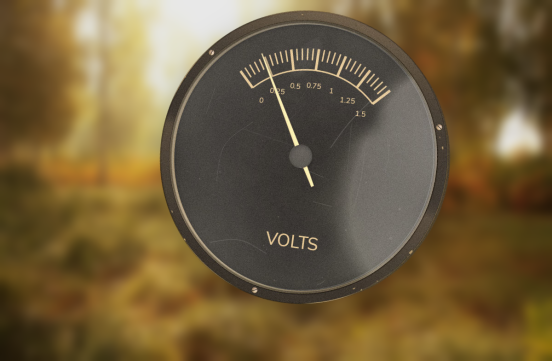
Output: 0.25 V
